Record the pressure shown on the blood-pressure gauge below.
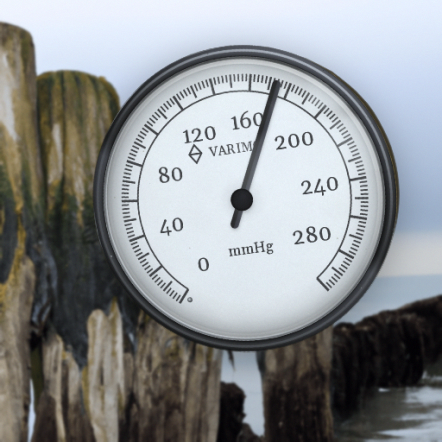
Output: 174 mmHg
